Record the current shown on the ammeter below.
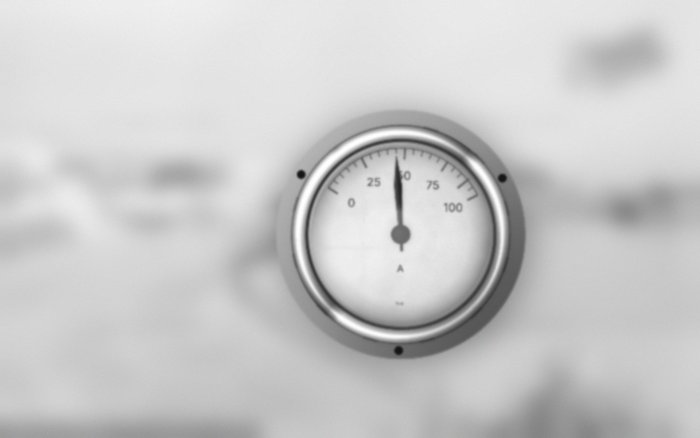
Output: 45 A
